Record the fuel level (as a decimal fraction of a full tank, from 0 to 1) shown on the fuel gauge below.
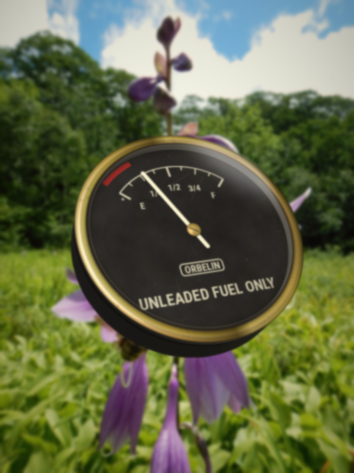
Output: 0.25
